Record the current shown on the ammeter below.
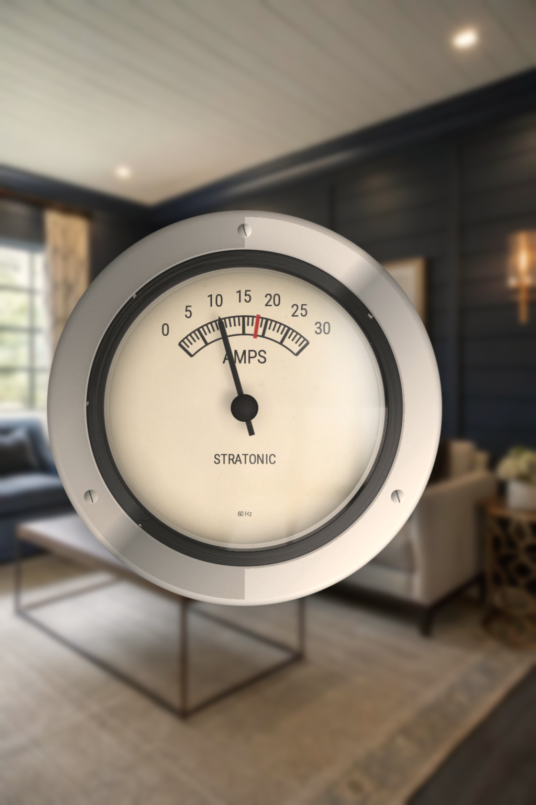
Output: 10 A
